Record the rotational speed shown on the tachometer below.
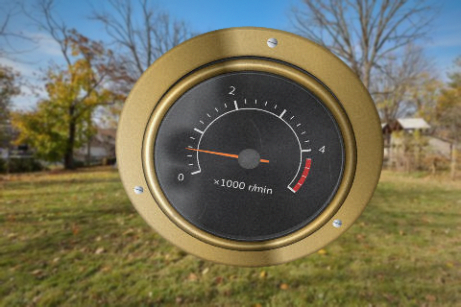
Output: 600 rpm
